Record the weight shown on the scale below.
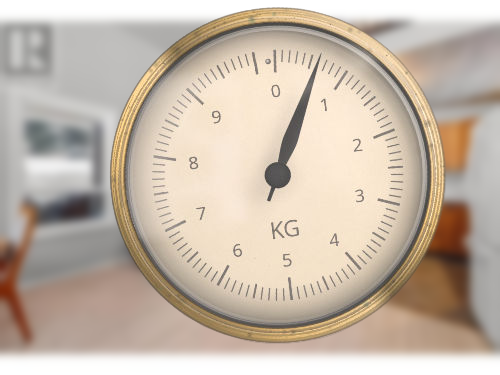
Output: 0.6 kg
